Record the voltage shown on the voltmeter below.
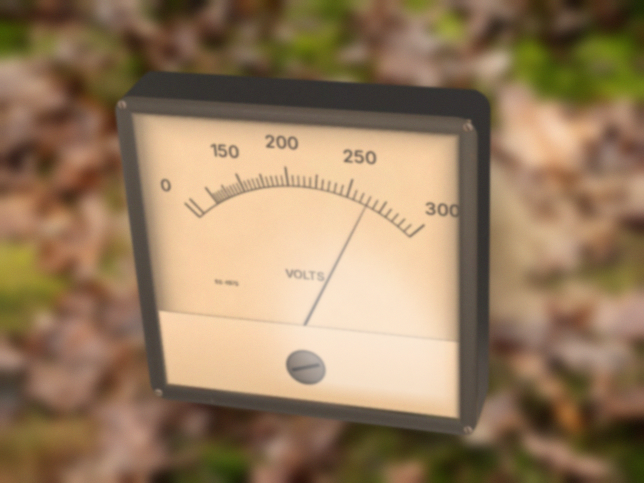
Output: 265 V
